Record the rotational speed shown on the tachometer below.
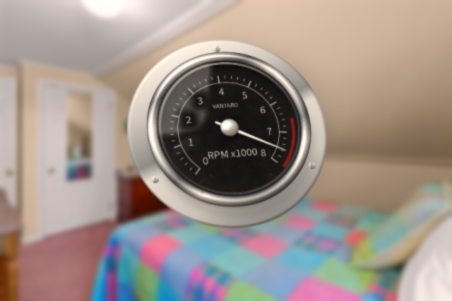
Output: 7600 rpm
